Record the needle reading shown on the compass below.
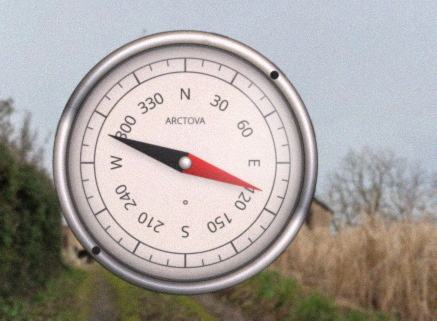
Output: 110 °
